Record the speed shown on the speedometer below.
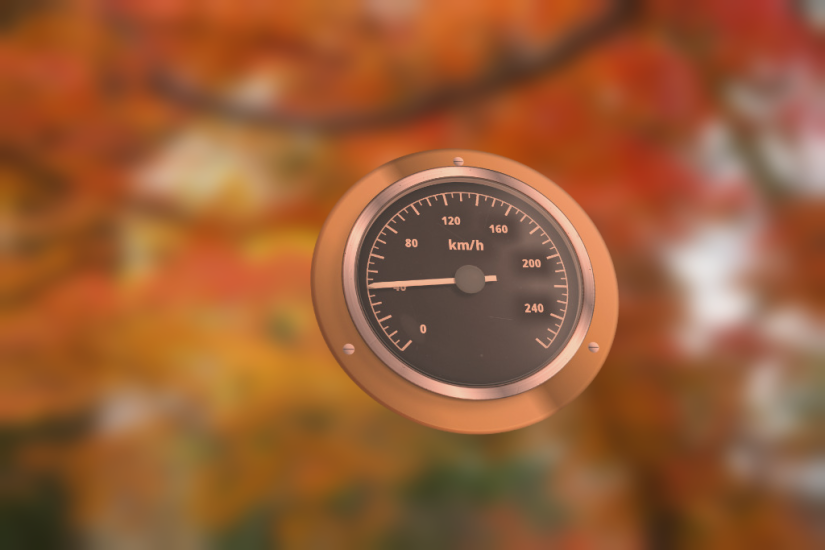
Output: 40 km/h
